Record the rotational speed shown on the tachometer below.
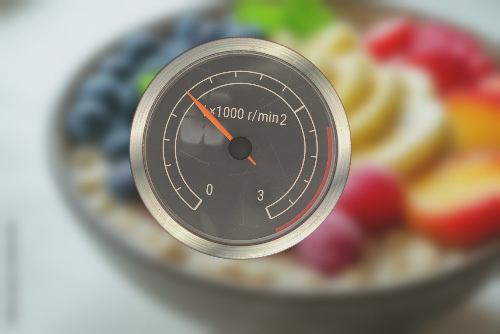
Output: 1000 rpm
